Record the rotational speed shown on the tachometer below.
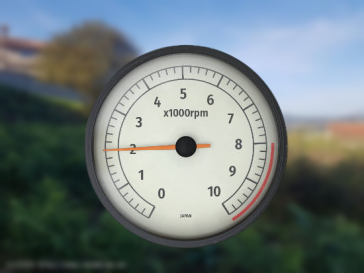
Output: 2000 rpm
